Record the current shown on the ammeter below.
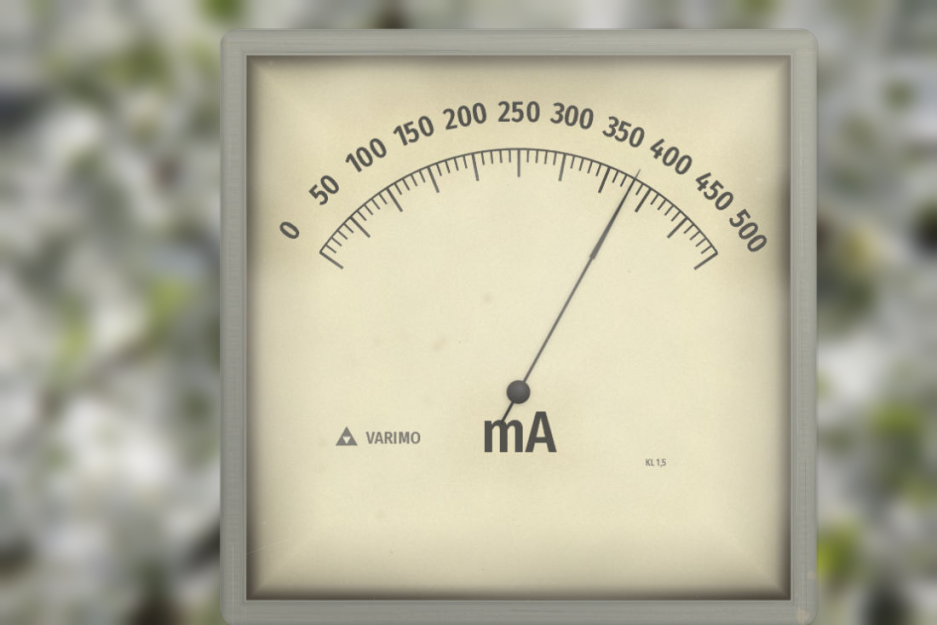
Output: 380 mA
